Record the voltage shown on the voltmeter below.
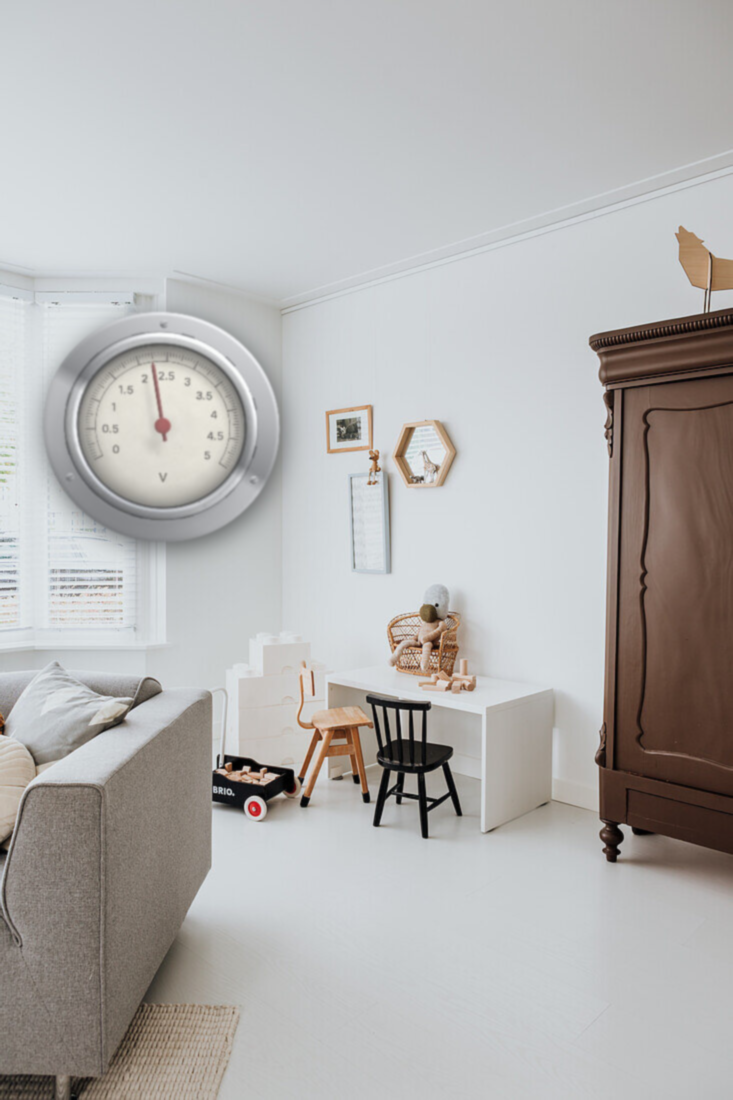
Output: 2.25 V
